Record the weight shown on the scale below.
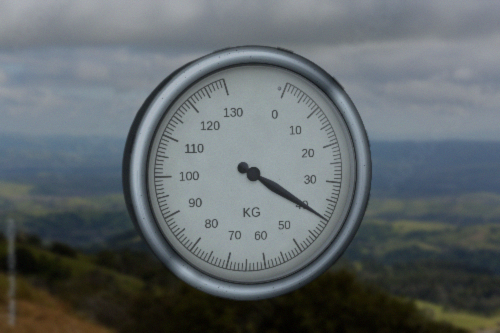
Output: 40 kg
